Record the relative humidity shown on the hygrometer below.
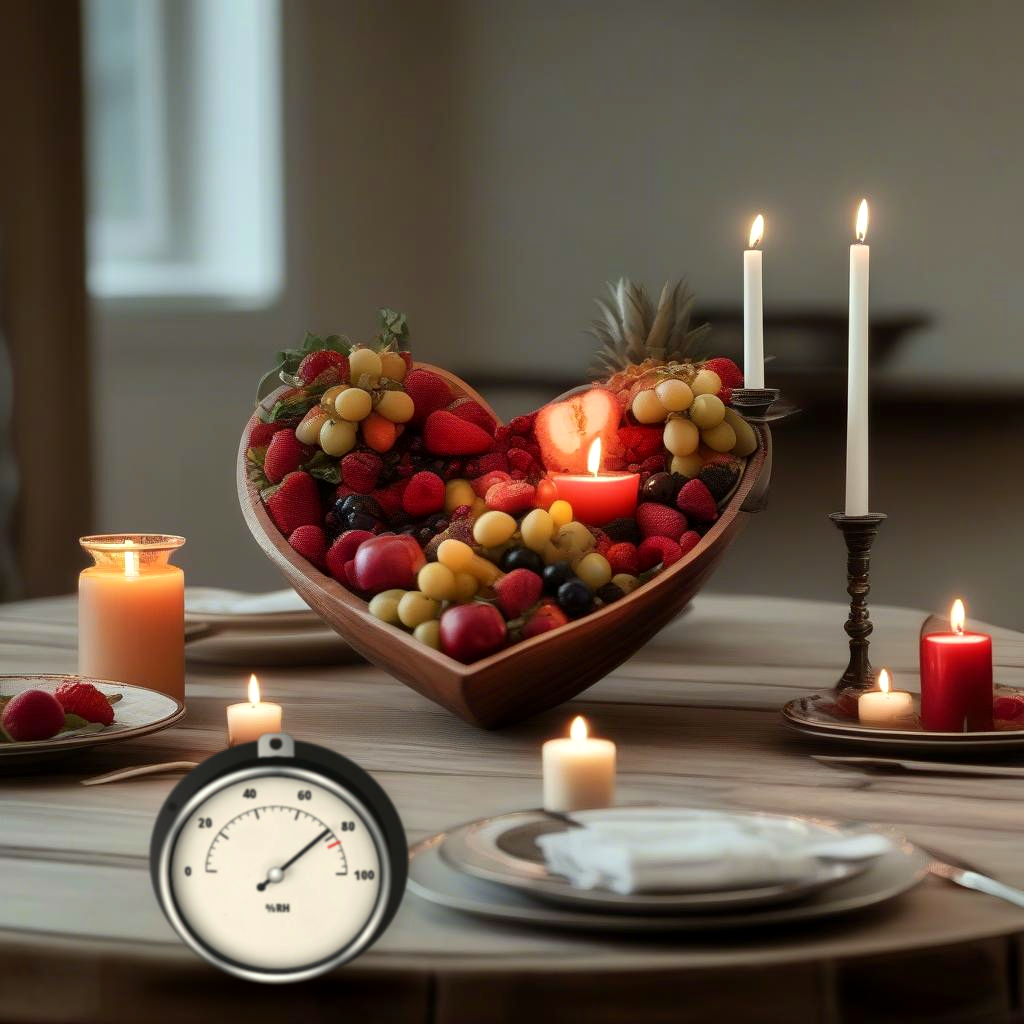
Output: 76 %
